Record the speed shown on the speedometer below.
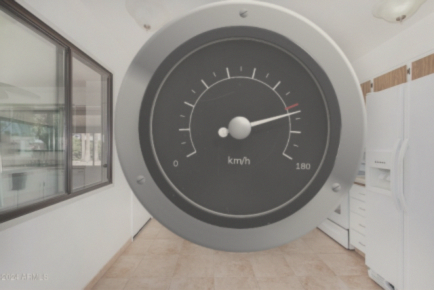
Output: 145 km/h
